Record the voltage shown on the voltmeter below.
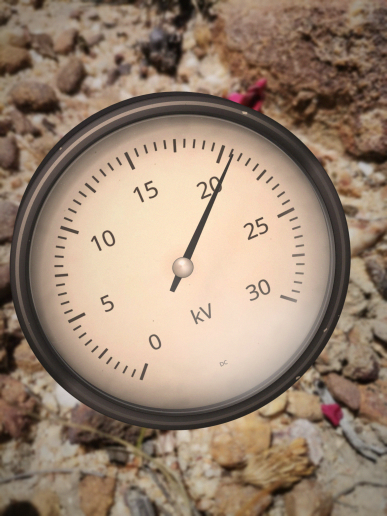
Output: 20.5 kV
